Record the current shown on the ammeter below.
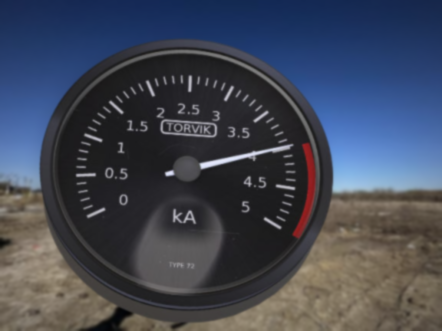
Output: 4 kA
